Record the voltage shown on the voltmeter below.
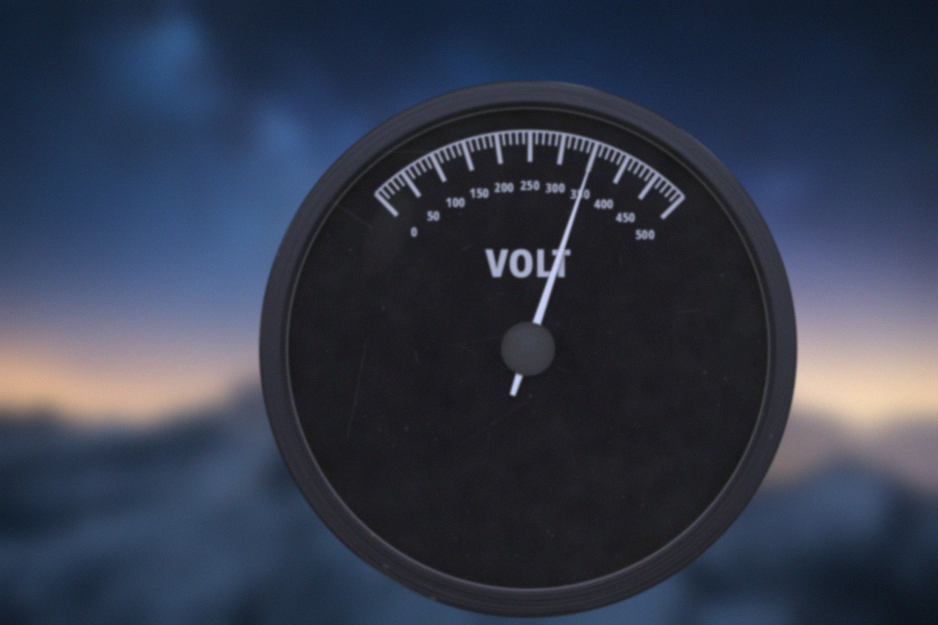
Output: 350 V
